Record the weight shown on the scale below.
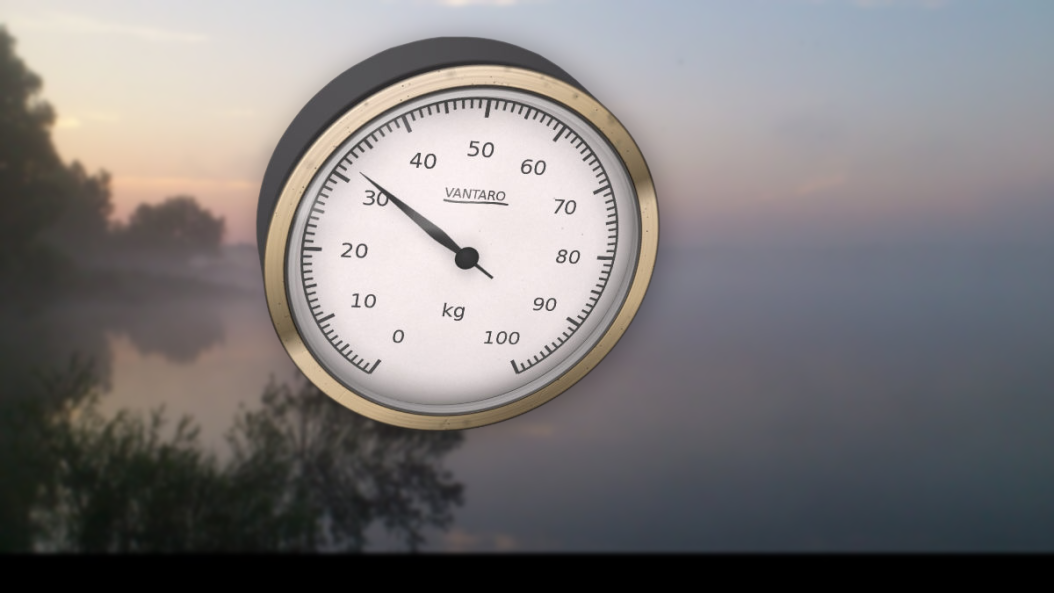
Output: 32 kg
